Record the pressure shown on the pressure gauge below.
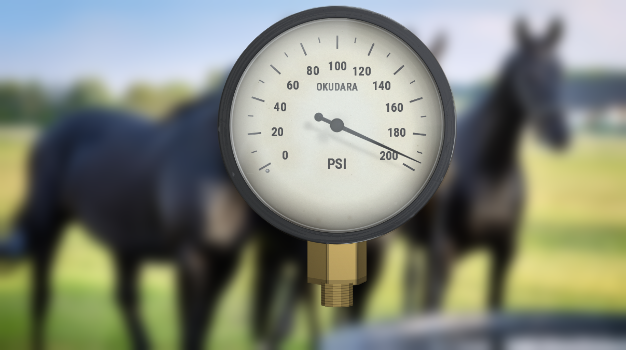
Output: 195 psi
